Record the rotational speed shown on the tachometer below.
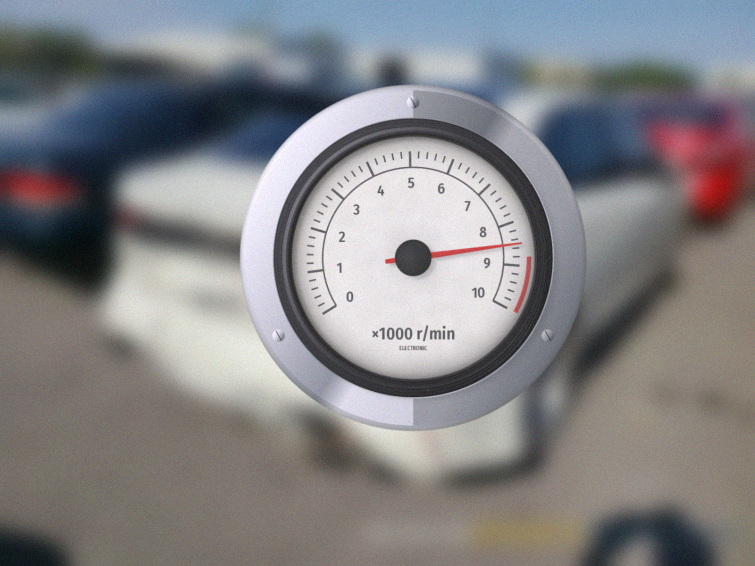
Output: 8500 rpm
